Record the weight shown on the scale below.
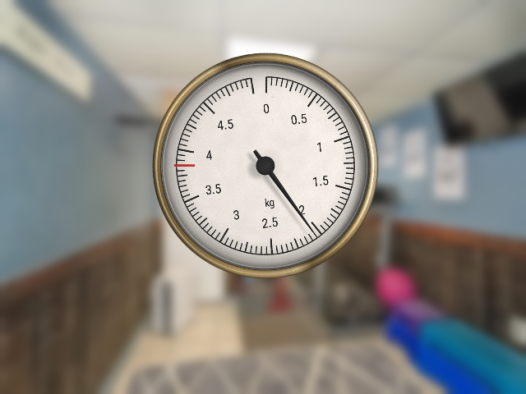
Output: 2.05 kg
